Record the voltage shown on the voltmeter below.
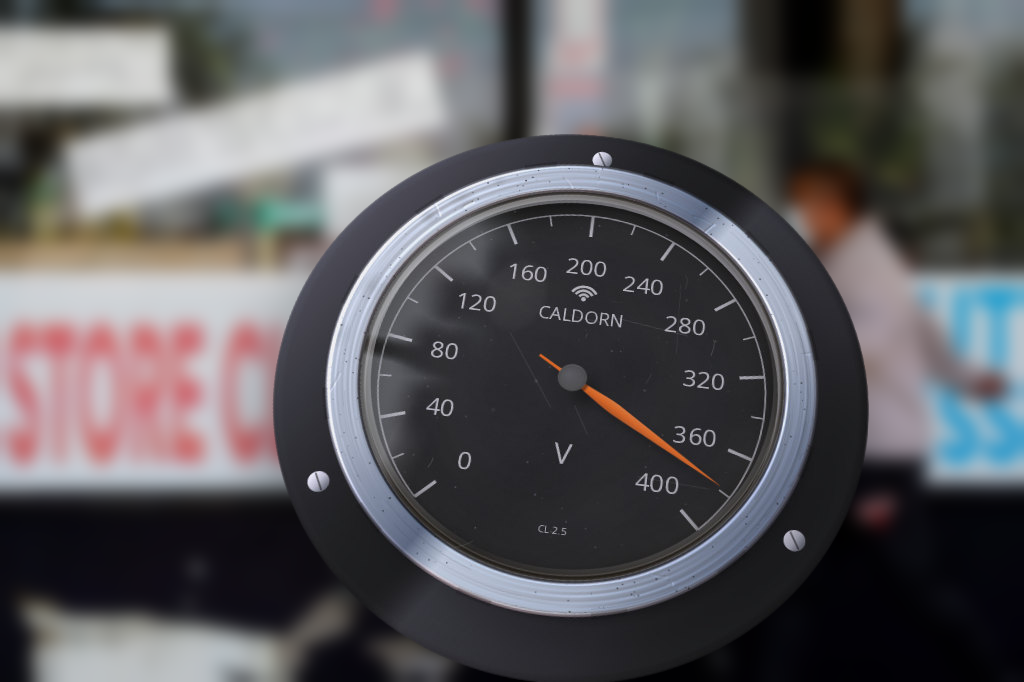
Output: 380 V
